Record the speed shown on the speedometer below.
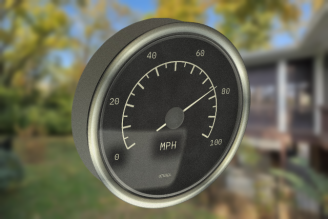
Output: 75 mph
